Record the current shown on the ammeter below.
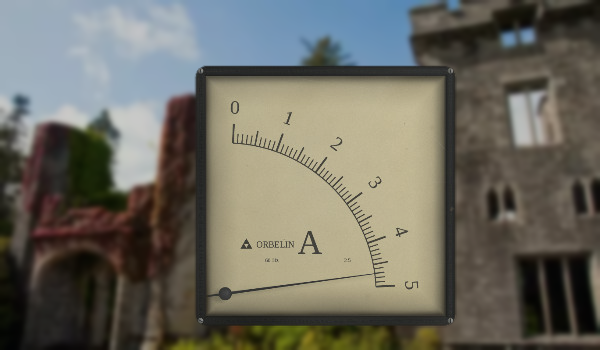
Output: 4.7 A
